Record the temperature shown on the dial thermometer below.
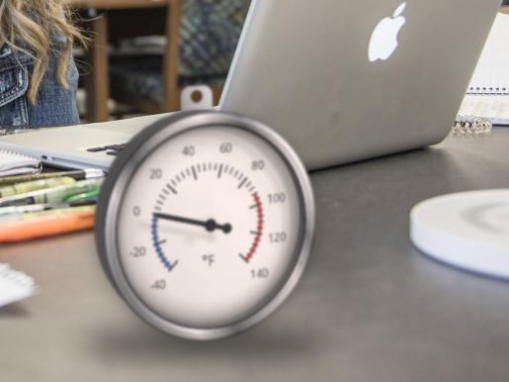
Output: 0 °F
